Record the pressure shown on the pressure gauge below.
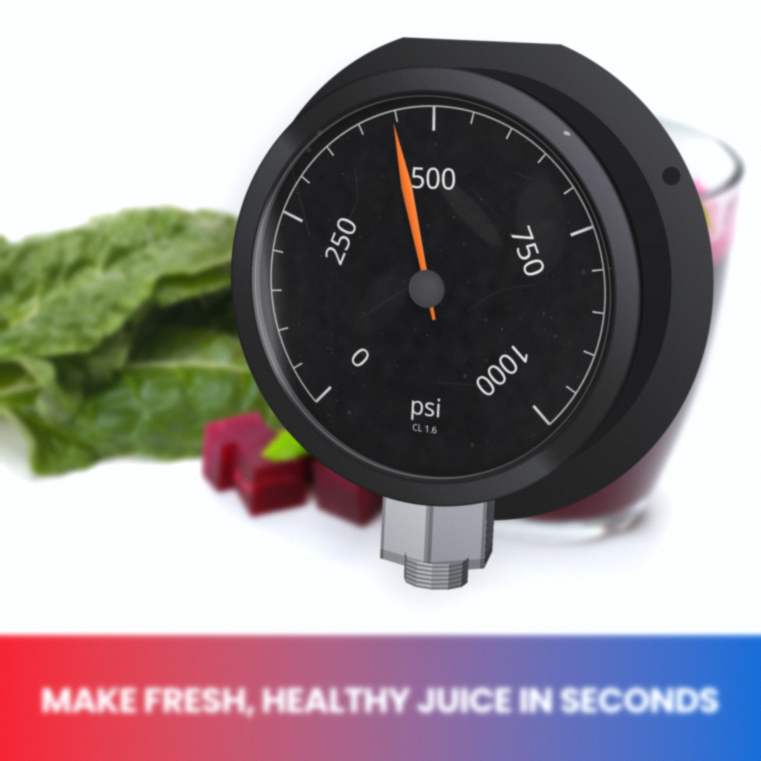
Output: 450 psi
